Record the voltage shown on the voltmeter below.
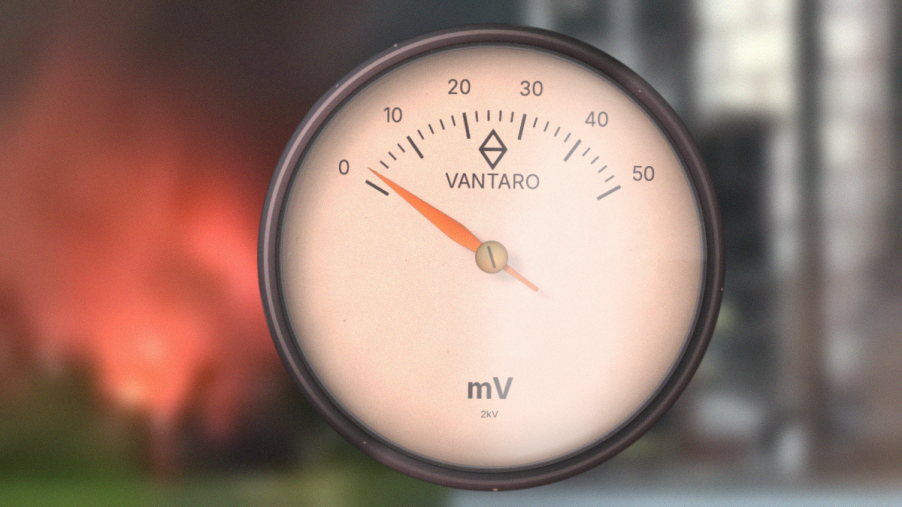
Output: 2 mV
